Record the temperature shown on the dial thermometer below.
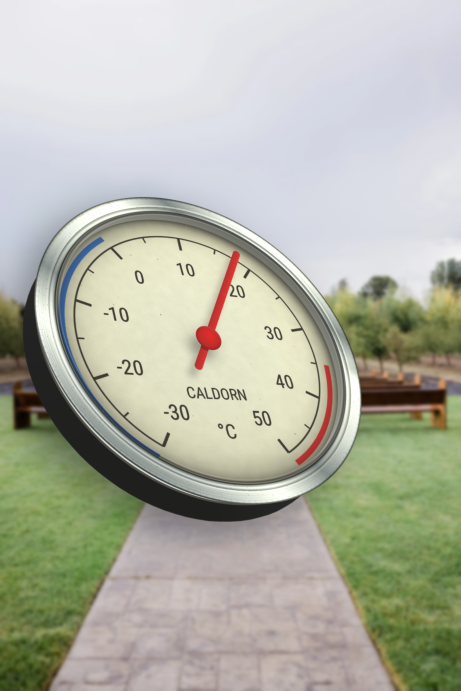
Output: 17.5 °C
